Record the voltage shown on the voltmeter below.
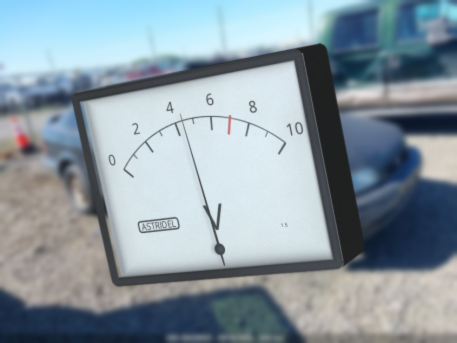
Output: 4.5 V
